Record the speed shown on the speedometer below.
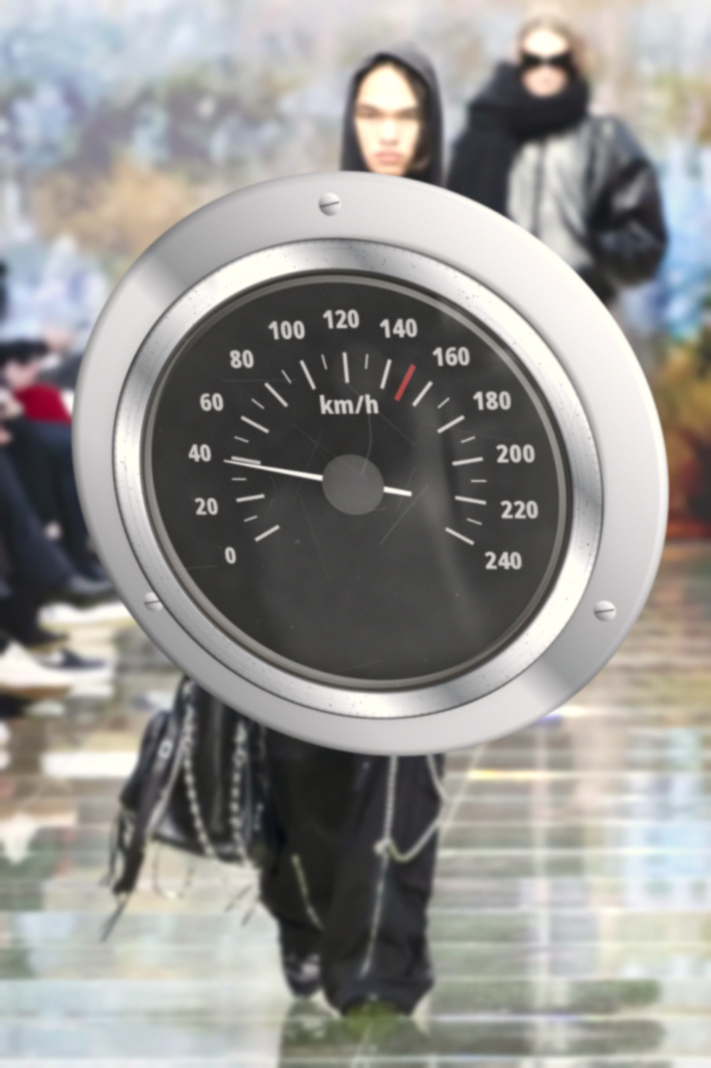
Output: 40 km/h
